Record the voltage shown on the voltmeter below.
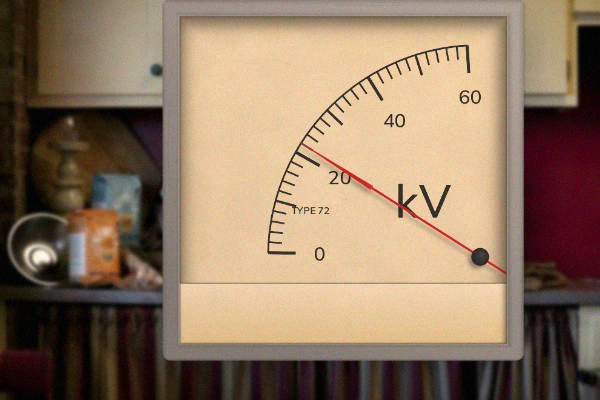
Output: 22 kV
